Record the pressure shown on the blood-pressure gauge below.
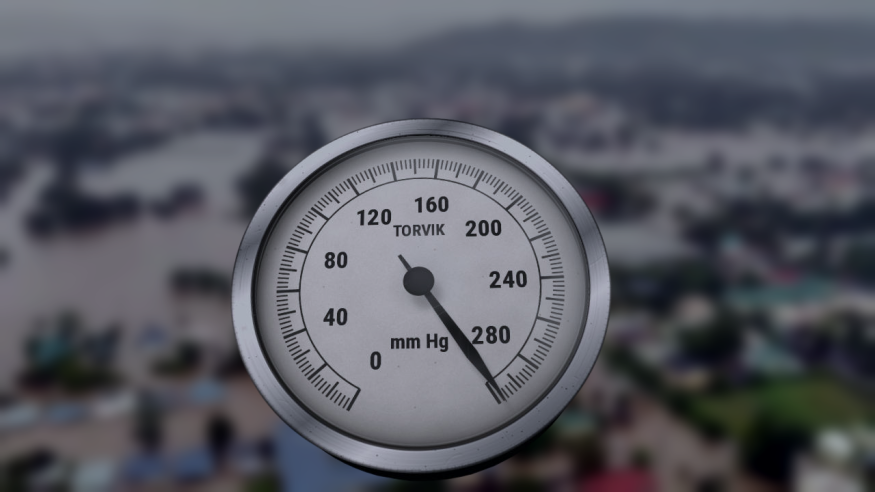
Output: 298 mmHg
